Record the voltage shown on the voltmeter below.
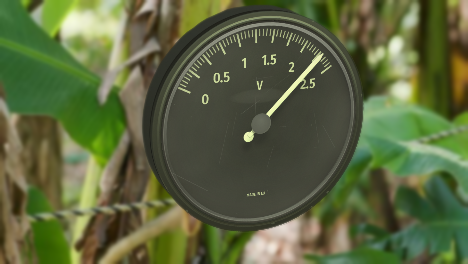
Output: 2.25 V
